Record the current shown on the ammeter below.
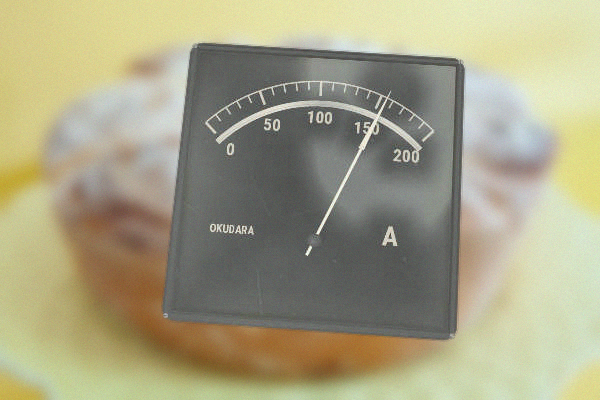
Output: 155 A
